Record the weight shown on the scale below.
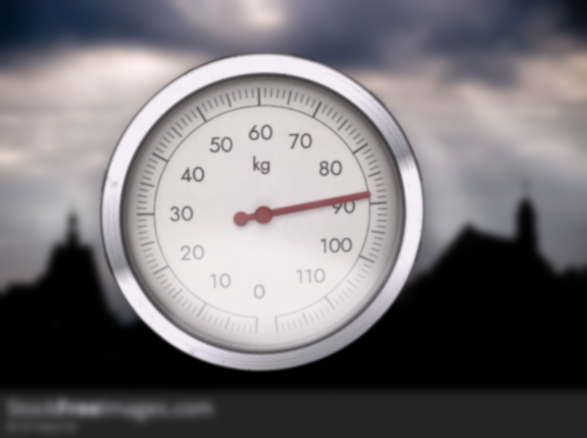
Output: 88 kg
